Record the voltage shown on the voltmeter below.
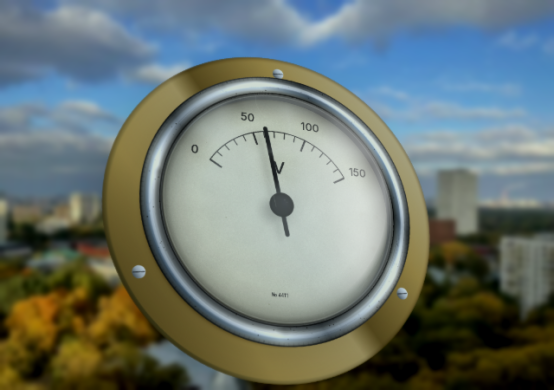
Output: 60 V
